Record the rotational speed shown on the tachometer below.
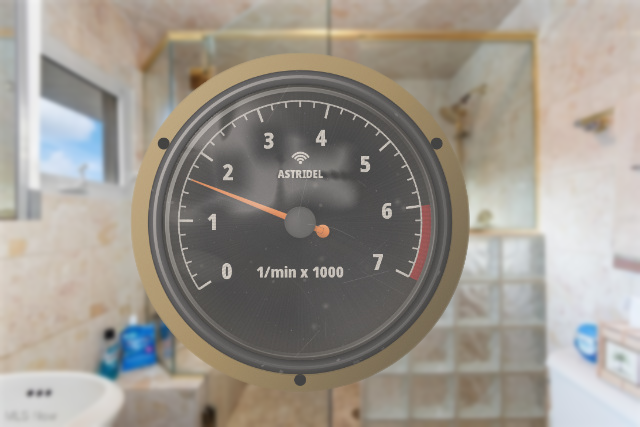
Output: 1600 rpm
